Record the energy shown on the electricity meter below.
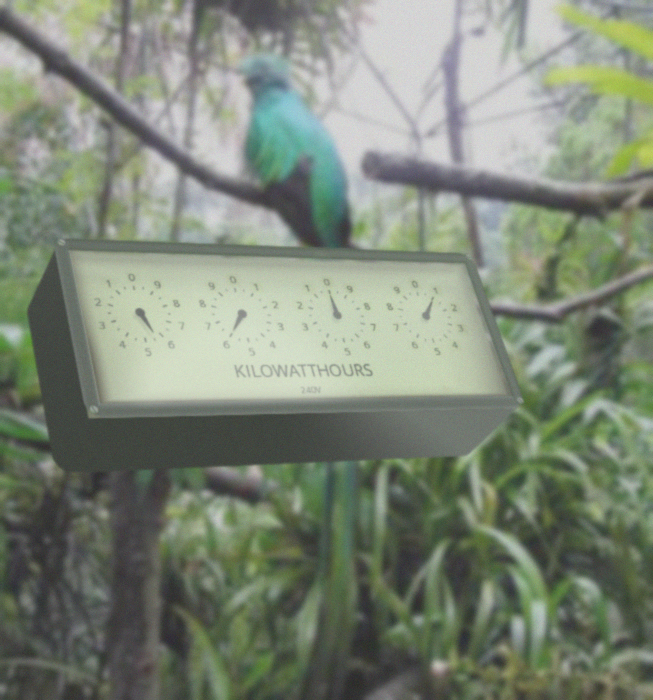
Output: 5601 kWh
